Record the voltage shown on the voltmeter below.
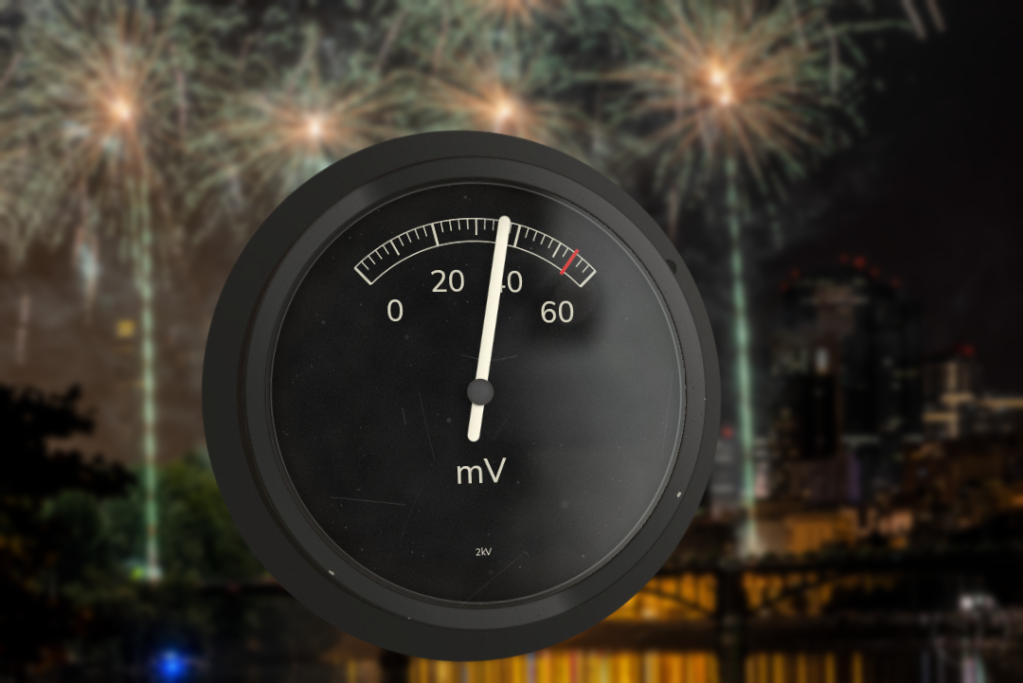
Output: 36 mV
